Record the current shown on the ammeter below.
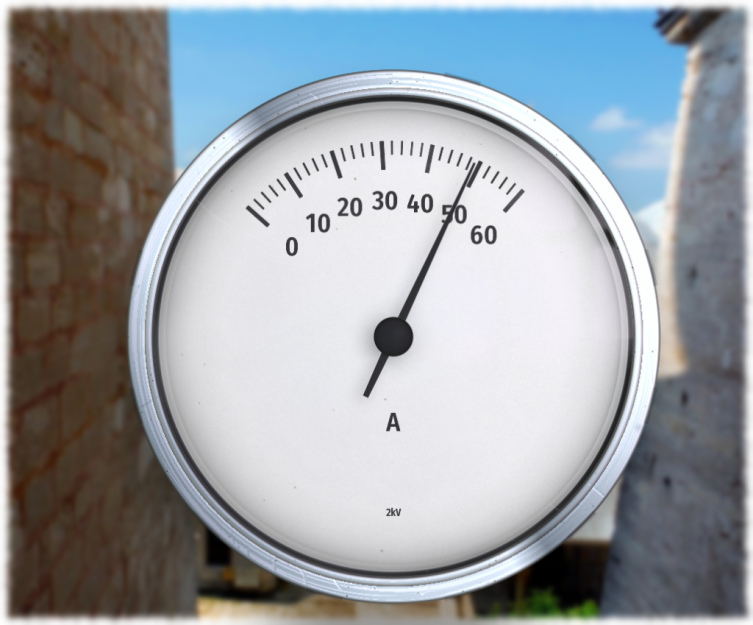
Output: 49 A
